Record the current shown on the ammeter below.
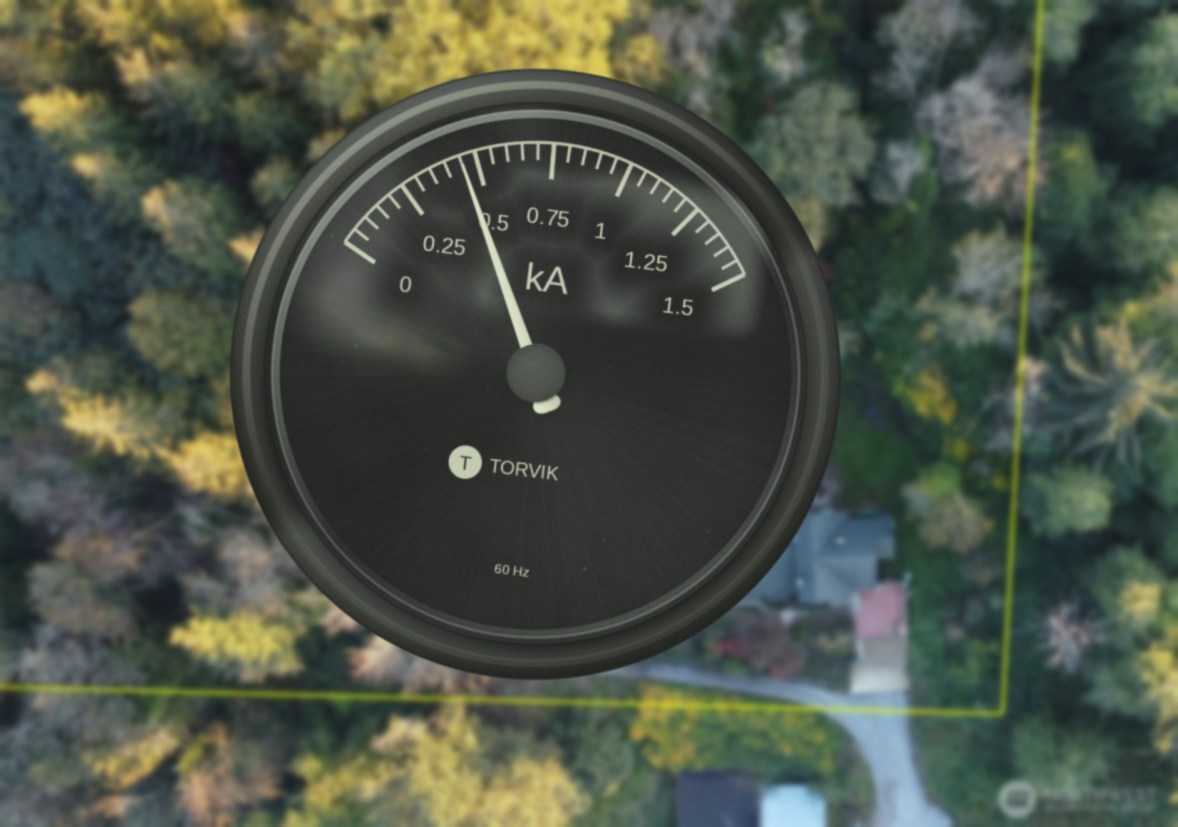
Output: 0.45 kA
